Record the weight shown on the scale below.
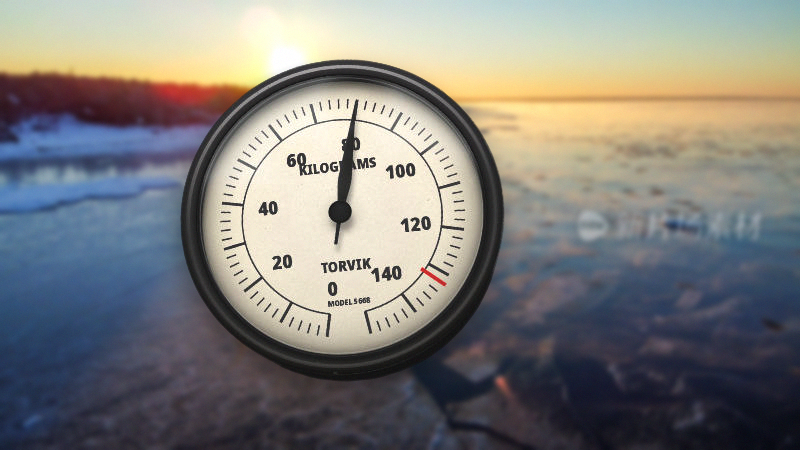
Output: 80 kg
